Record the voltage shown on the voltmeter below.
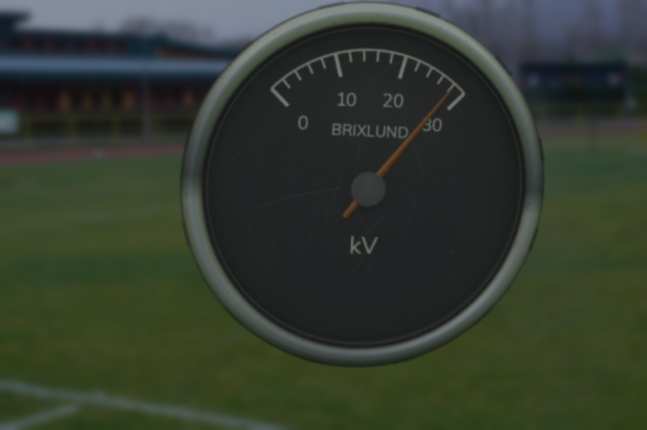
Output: 28 kV
